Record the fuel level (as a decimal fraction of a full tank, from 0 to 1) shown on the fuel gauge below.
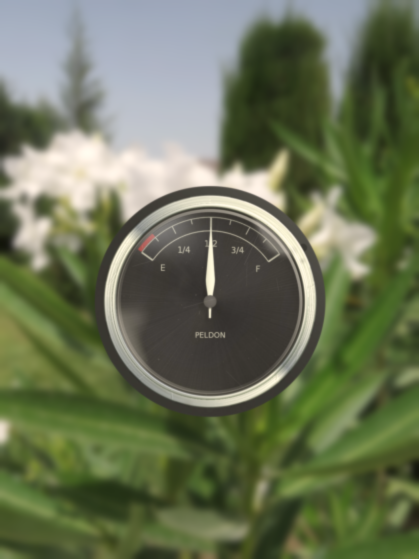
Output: 0.5
